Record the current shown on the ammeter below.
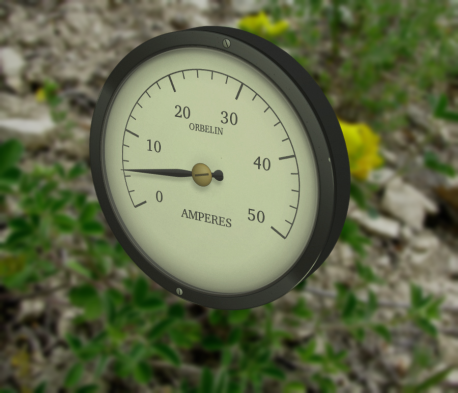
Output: 5 A
